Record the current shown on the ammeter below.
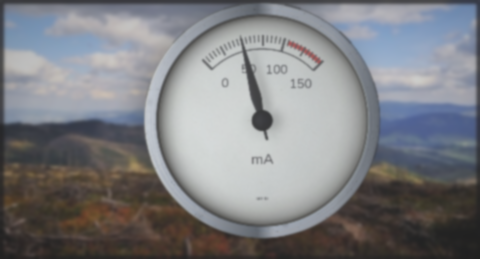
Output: 50 mA
